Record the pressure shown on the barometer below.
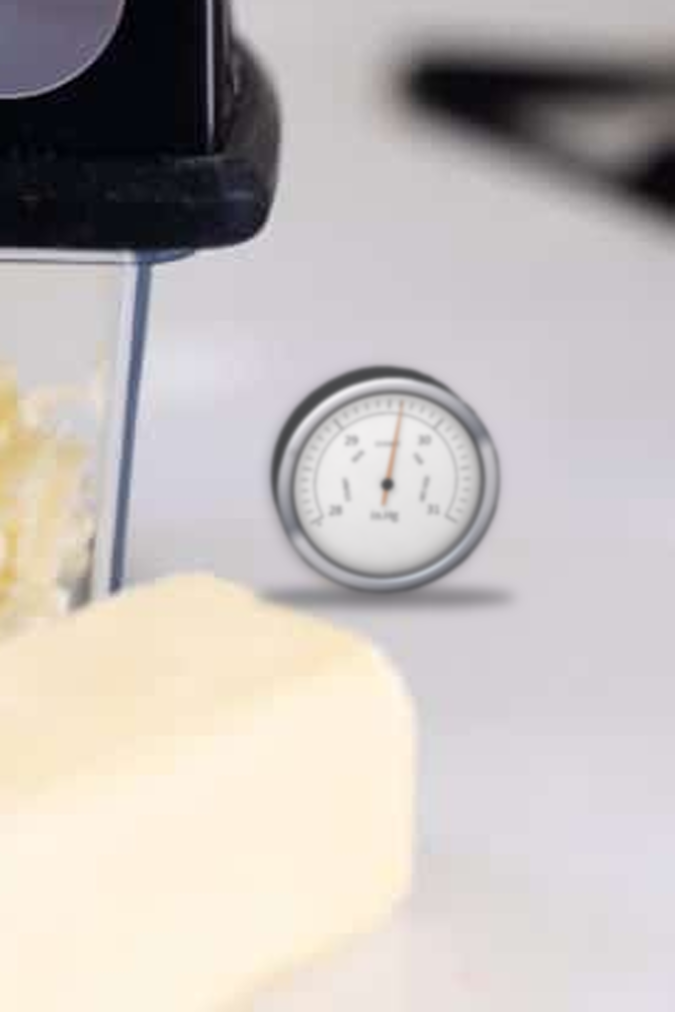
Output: 29.6 inHg
